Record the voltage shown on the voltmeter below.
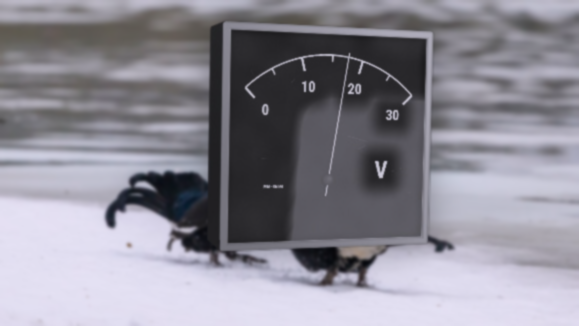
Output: 17.5 V
